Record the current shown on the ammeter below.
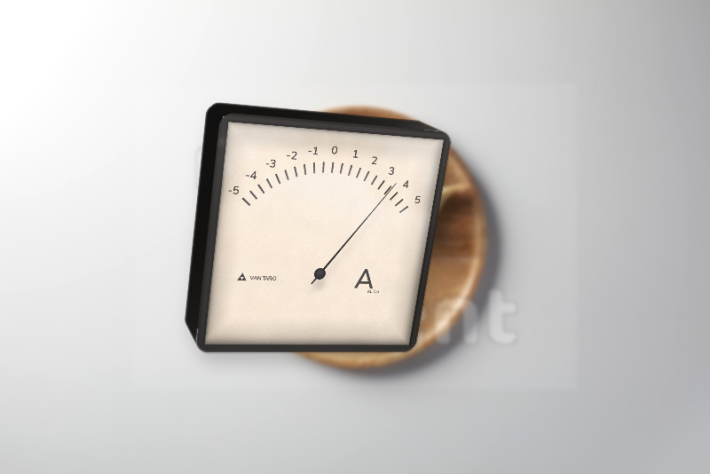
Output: 3.5 A
